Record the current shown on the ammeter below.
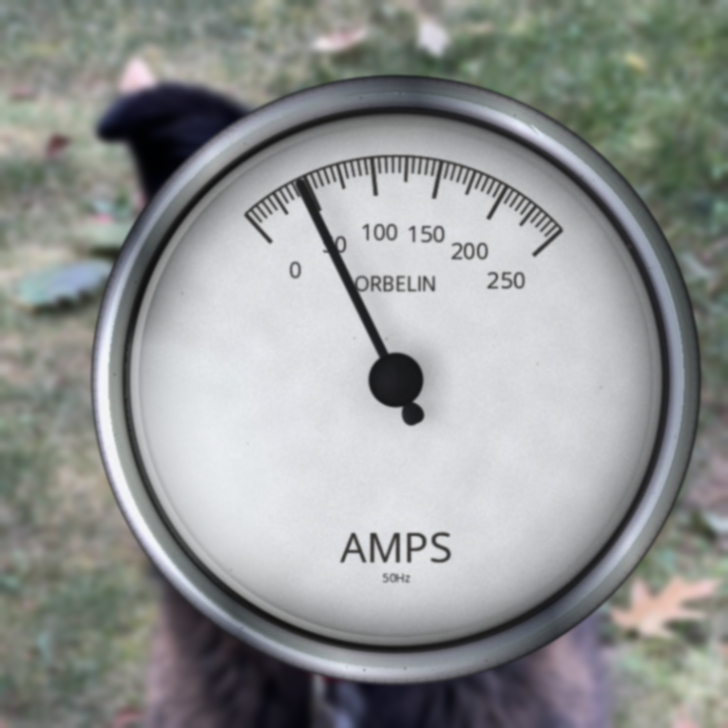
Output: 45 A
